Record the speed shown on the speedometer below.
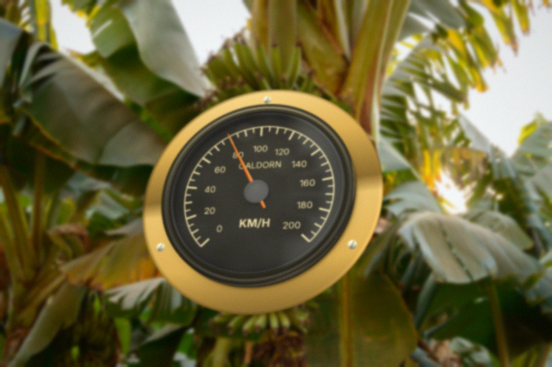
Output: 80 km/h
